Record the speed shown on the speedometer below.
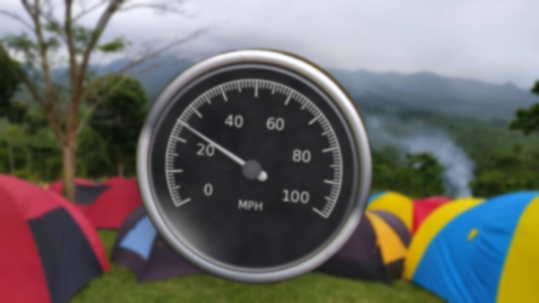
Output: 25 mph
